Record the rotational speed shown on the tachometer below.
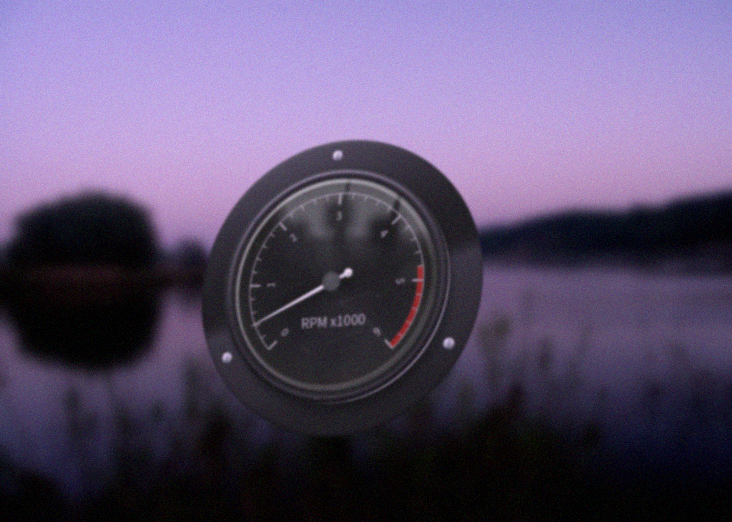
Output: 400 rpm
